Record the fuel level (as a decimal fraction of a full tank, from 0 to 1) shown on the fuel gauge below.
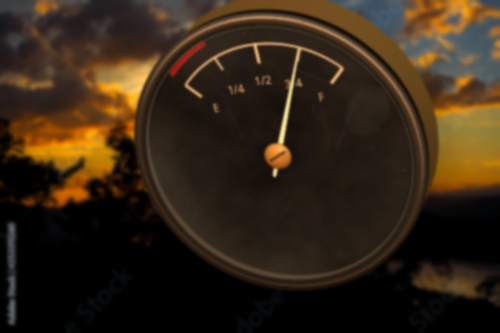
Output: 0.75
